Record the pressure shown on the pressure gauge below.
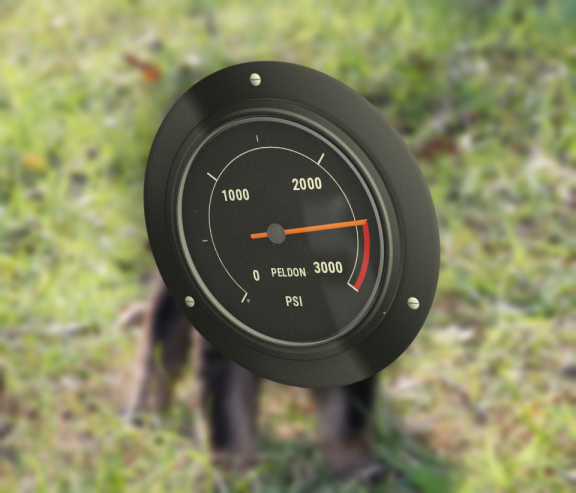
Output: 2500 psi
